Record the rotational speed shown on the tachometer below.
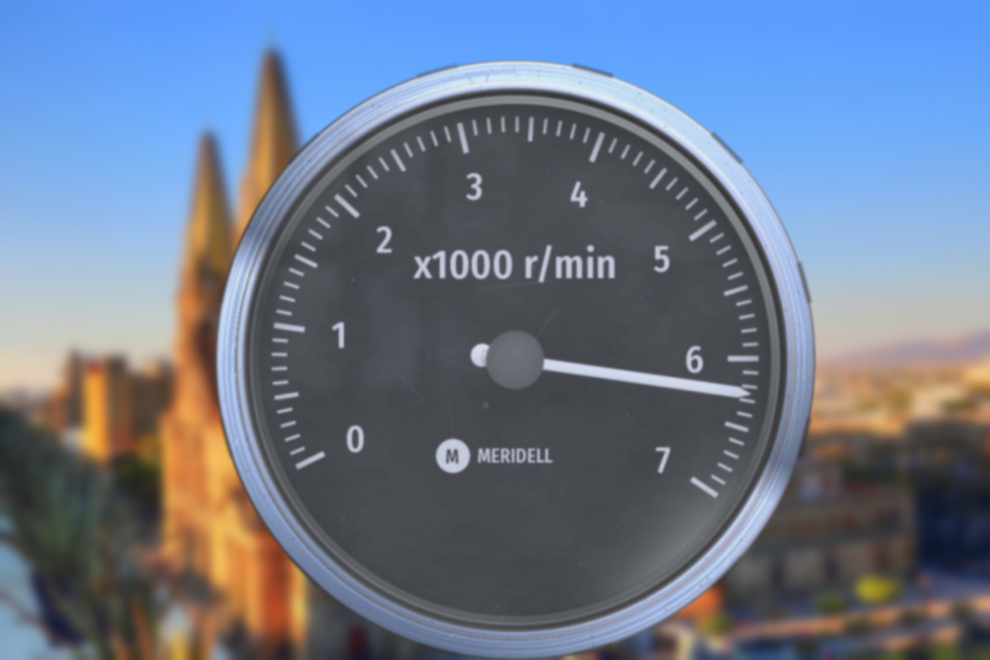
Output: 6250 rpm
